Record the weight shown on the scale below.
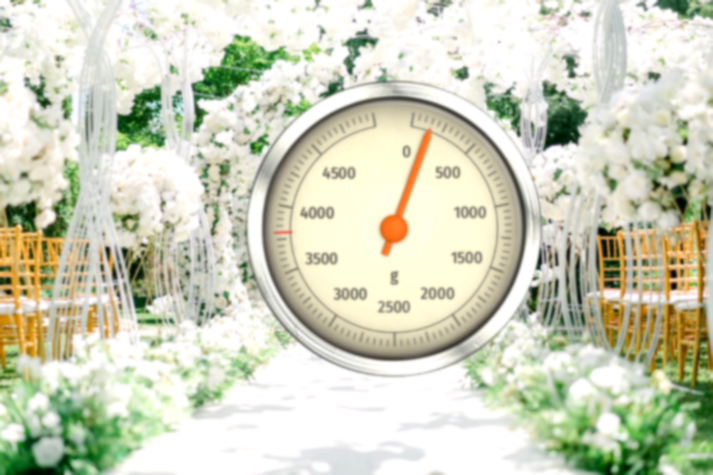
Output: 150 g
